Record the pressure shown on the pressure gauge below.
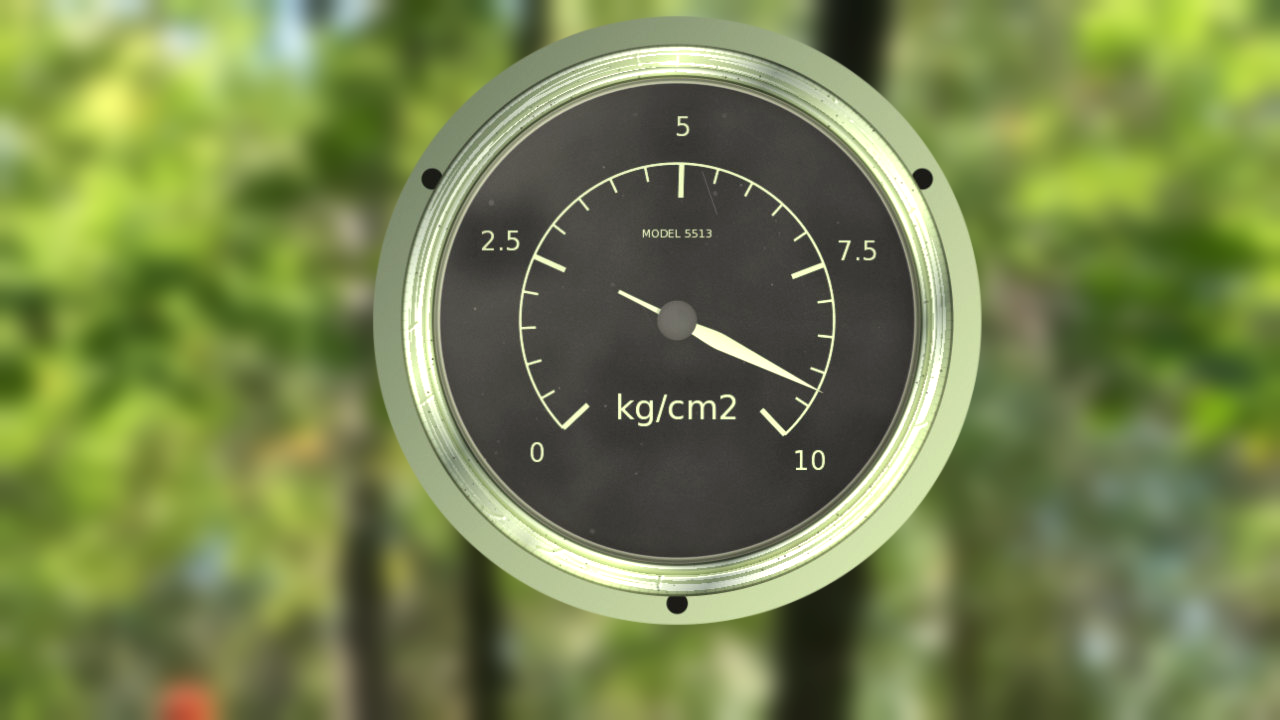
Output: 9.25 kg/cm²
